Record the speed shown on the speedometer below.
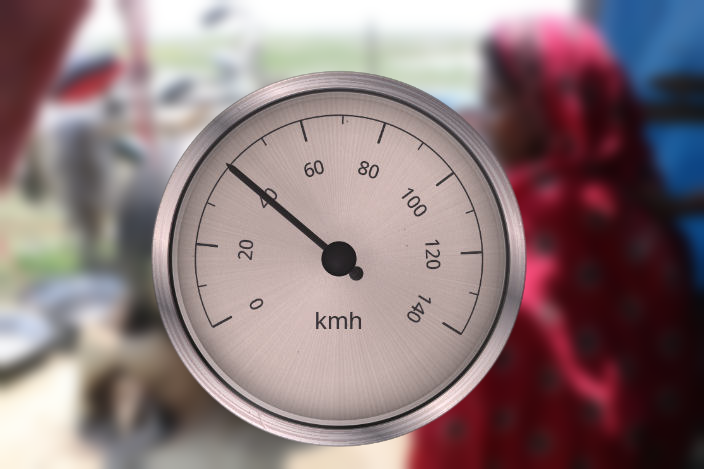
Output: 40 km/h
